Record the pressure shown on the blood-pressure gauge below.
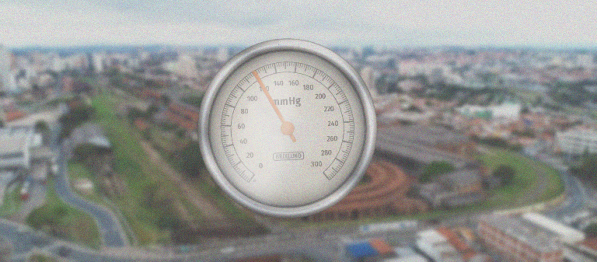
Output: 120 mmHg
